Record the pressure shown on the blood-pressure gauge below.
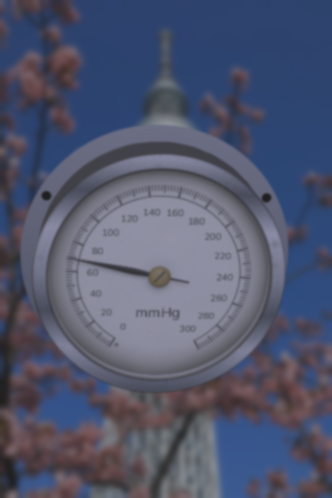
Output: 70 mmHg
